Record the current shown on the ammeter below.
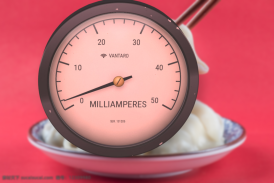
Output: 2 mA
